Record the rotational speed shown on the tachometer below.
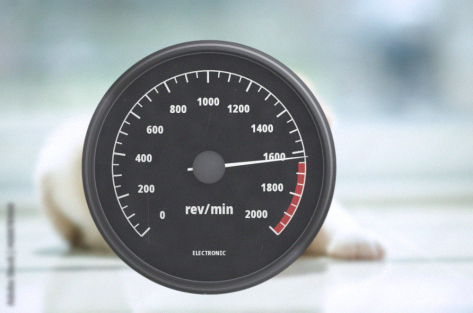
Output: 1625 rpm
